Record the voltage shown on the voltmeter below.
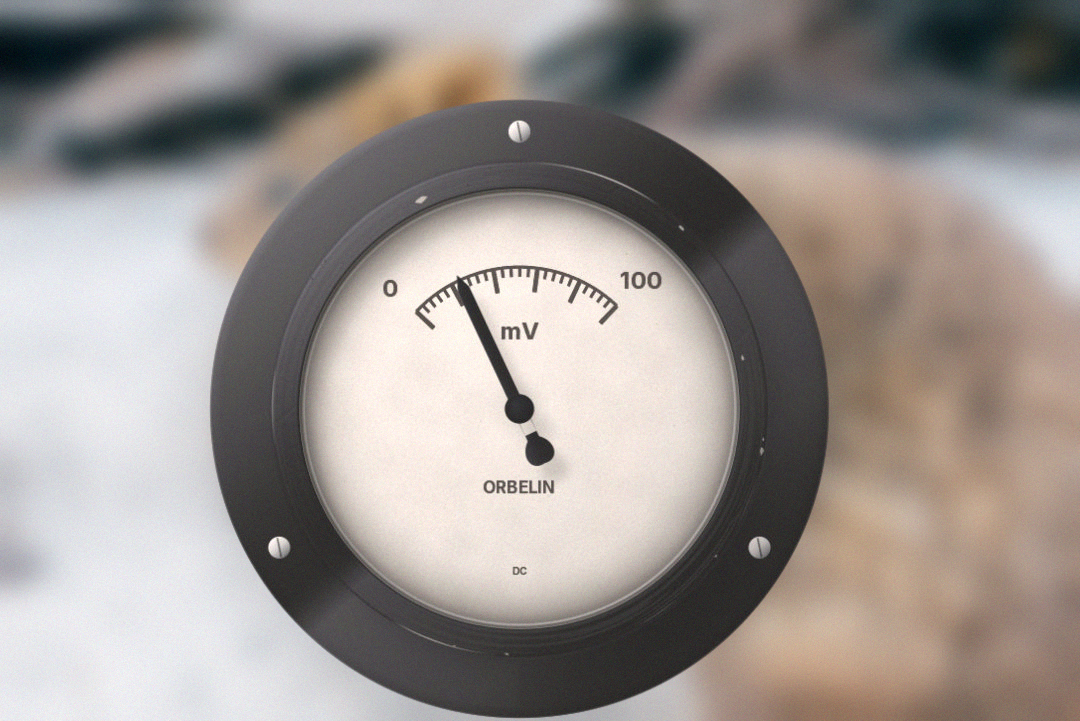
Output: 24 mV
